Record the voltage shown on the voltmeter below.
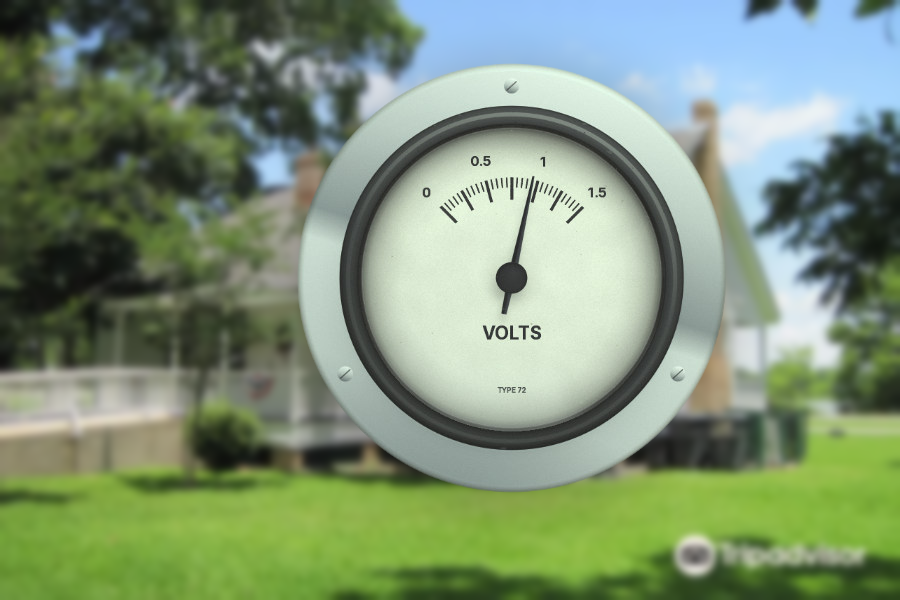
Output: 0.95 V
